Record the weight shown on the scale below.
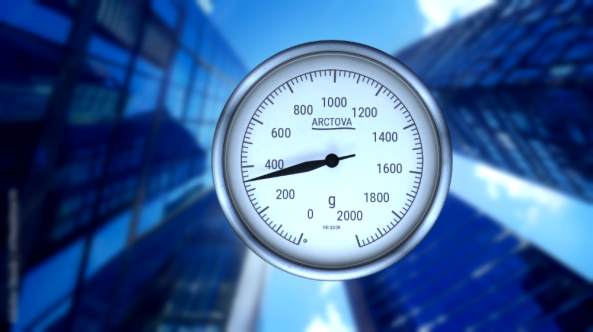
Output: 340 g
